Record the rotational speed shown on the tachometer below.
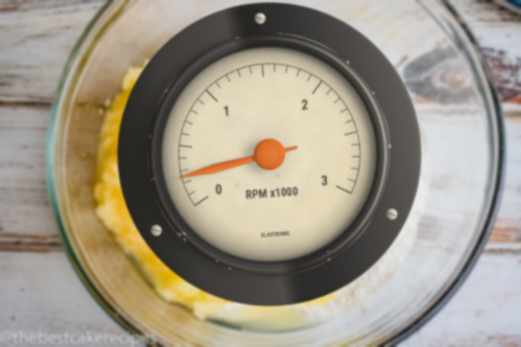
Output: 250 rpm
